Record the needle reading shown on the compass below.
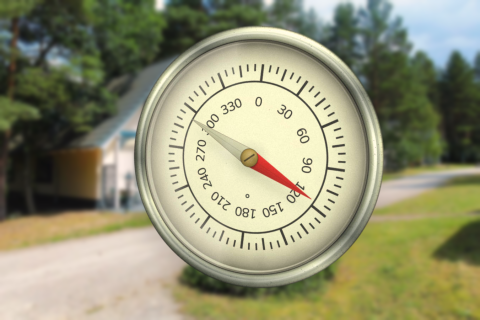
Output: 115 °
